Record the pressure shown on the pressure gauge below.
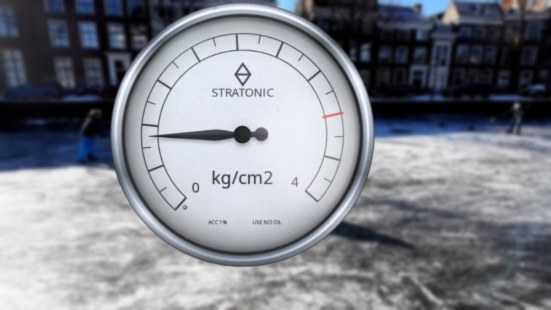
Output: 0.7 kg/cm²
